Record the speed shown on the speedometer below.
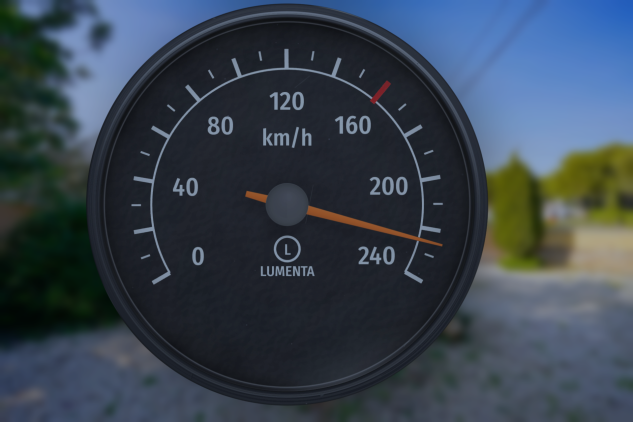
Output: 225 km/h
